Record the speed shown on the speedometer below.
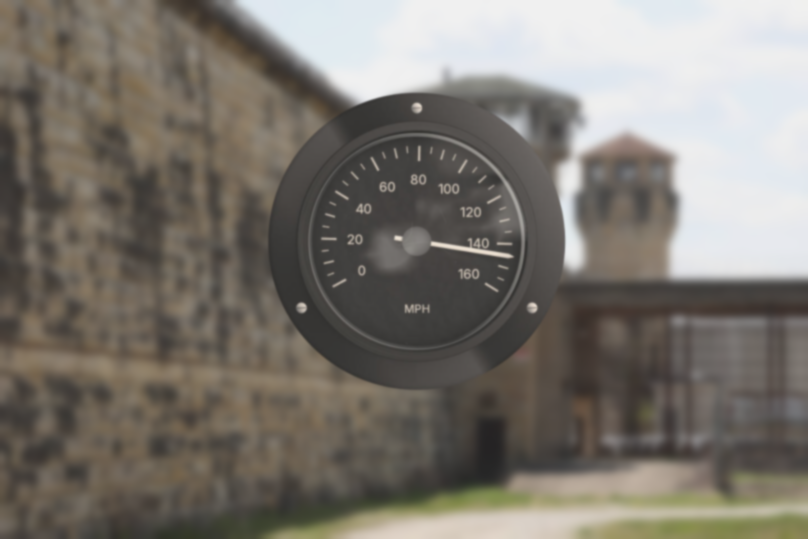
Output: 145 mph
